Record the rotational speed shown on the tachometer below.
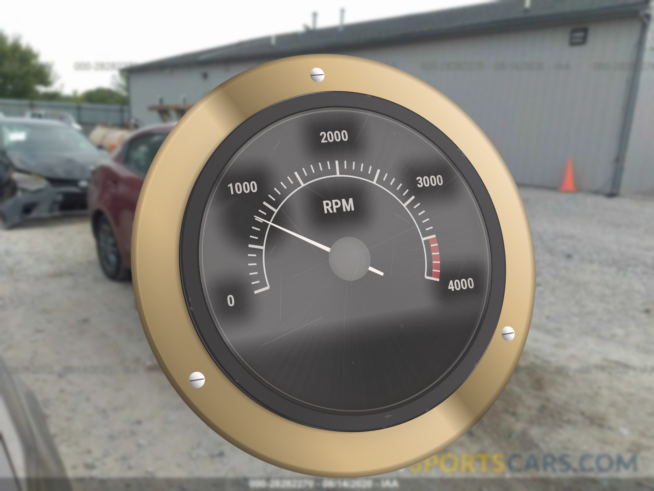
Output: 800 rpm
